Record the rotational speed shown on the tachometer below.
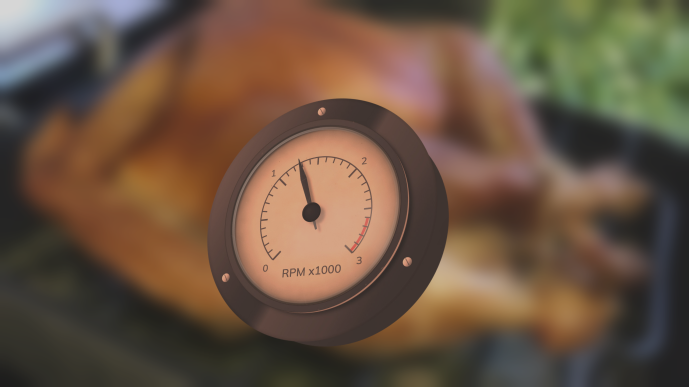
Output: 1300 rpm
